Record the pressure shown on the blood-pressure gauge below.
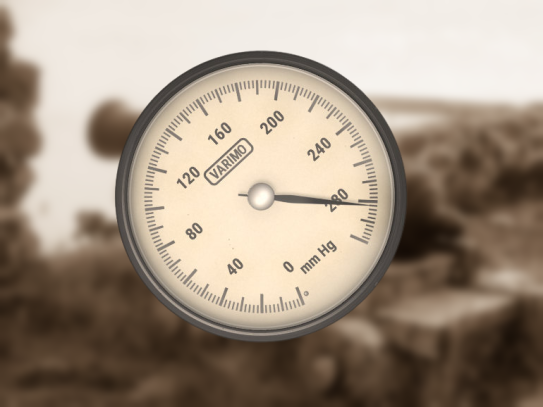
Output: 282 mmHg
